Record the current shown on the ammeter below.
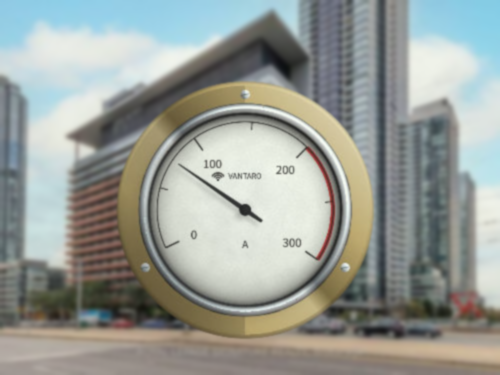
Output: 75 A
